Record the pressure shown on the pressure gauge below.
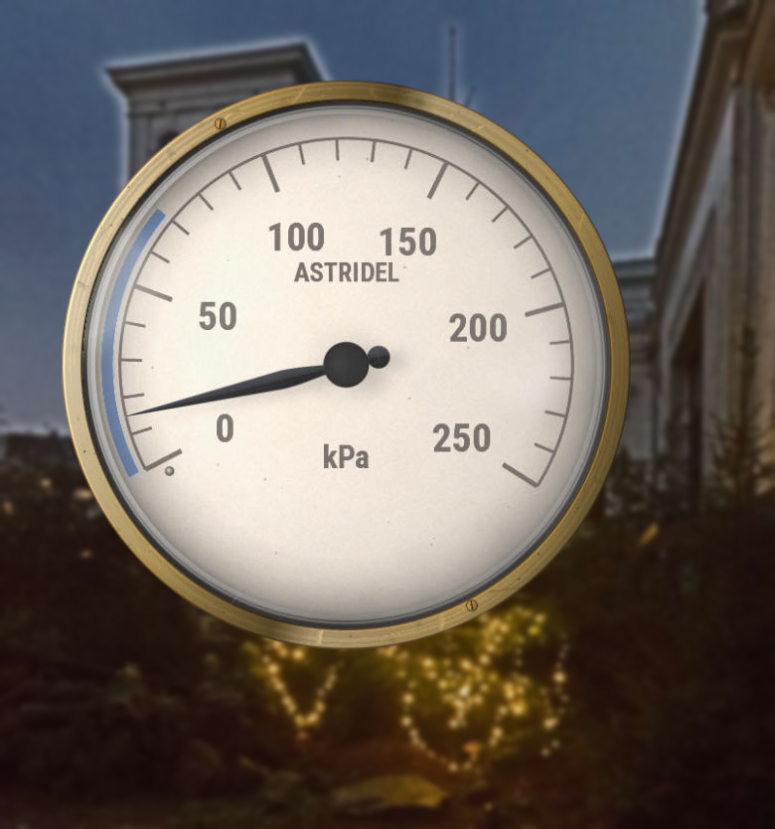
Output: 15 kPa
